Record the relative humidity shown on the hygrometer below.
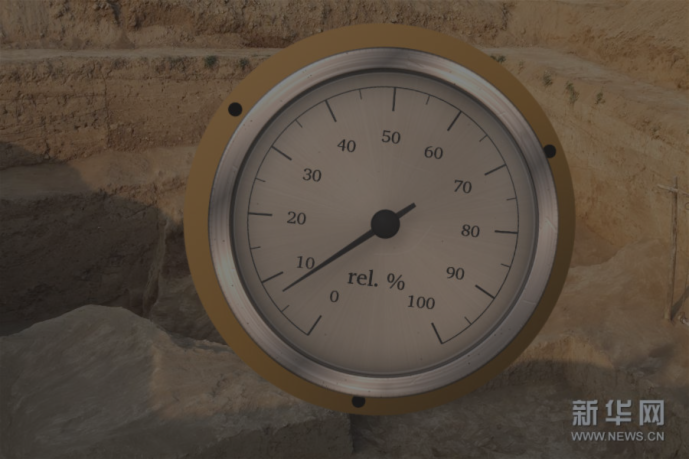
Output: 7.5 %
